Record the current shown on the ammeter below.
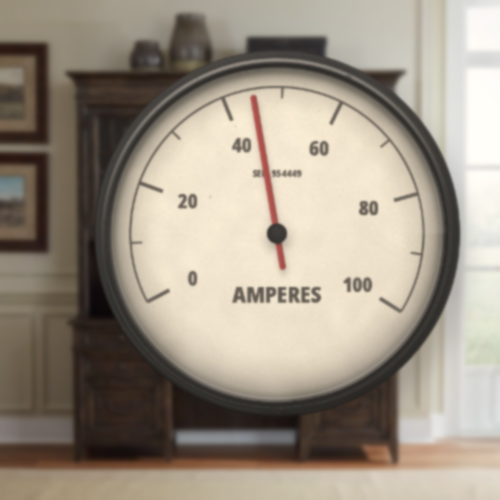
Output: 45 A
